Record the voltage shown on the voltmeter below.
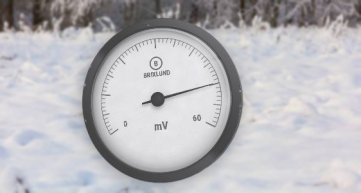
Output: 50 mV
